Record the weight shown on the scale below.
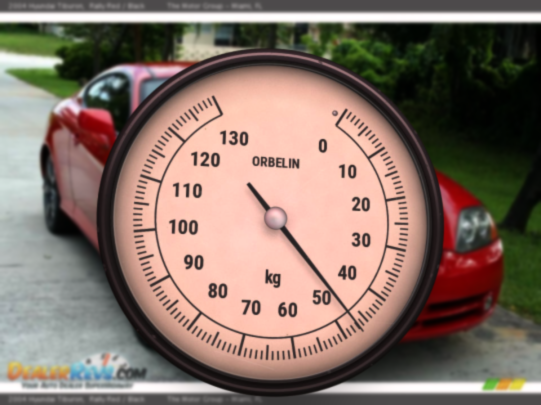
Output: 47 kg
